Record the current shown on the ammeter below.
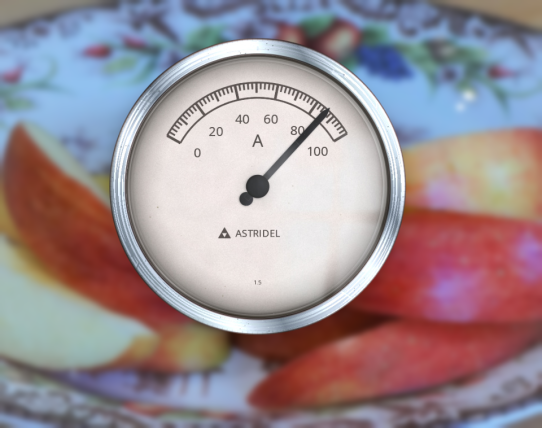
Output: 86 A
